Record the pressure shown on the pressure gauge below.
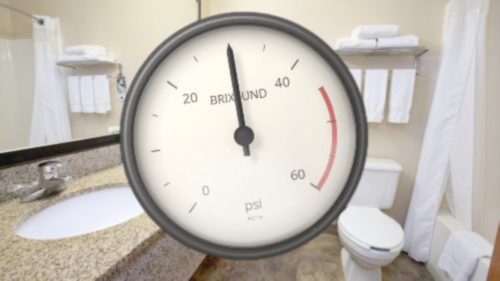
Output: 30 psi
